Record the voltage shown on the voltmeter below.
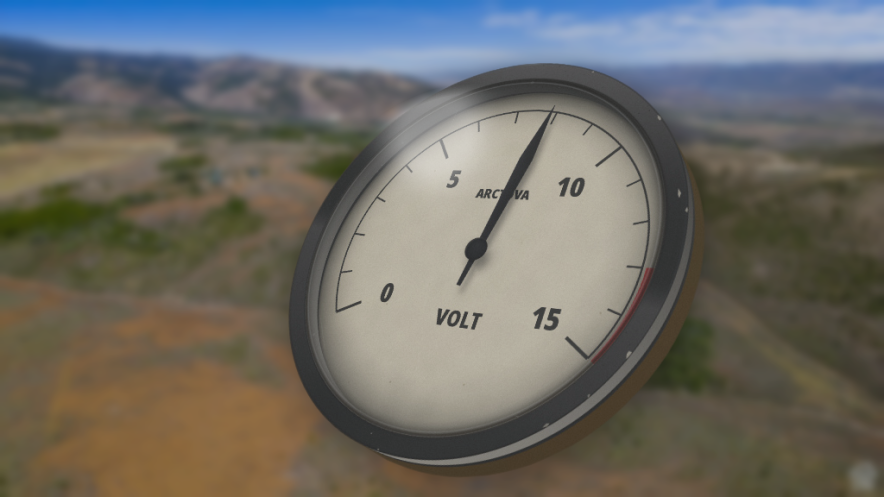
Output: 8 V
